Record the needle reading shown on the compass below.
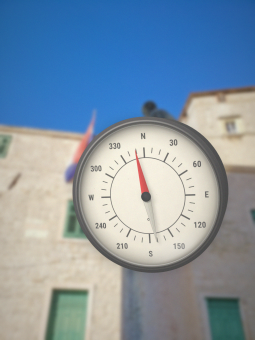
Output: 350 °
